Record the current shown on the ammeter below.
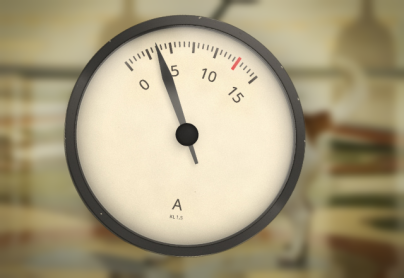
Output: 3.5 A
